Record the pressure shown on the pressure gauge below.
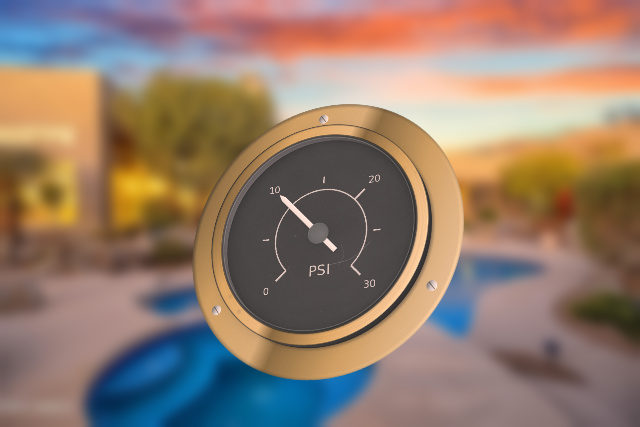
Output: 10 psi
